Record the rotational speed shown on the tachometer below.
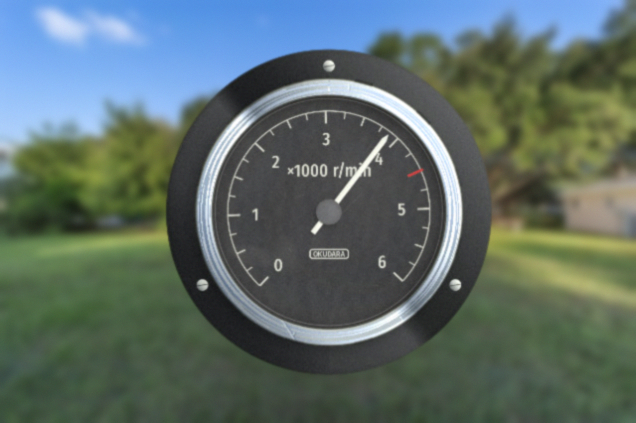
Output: 3875 rpm
